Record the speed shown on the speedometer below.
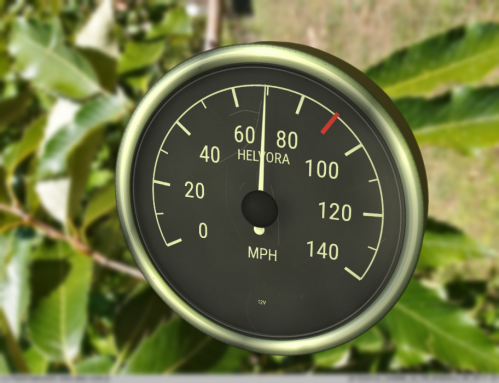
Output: 70 mph
